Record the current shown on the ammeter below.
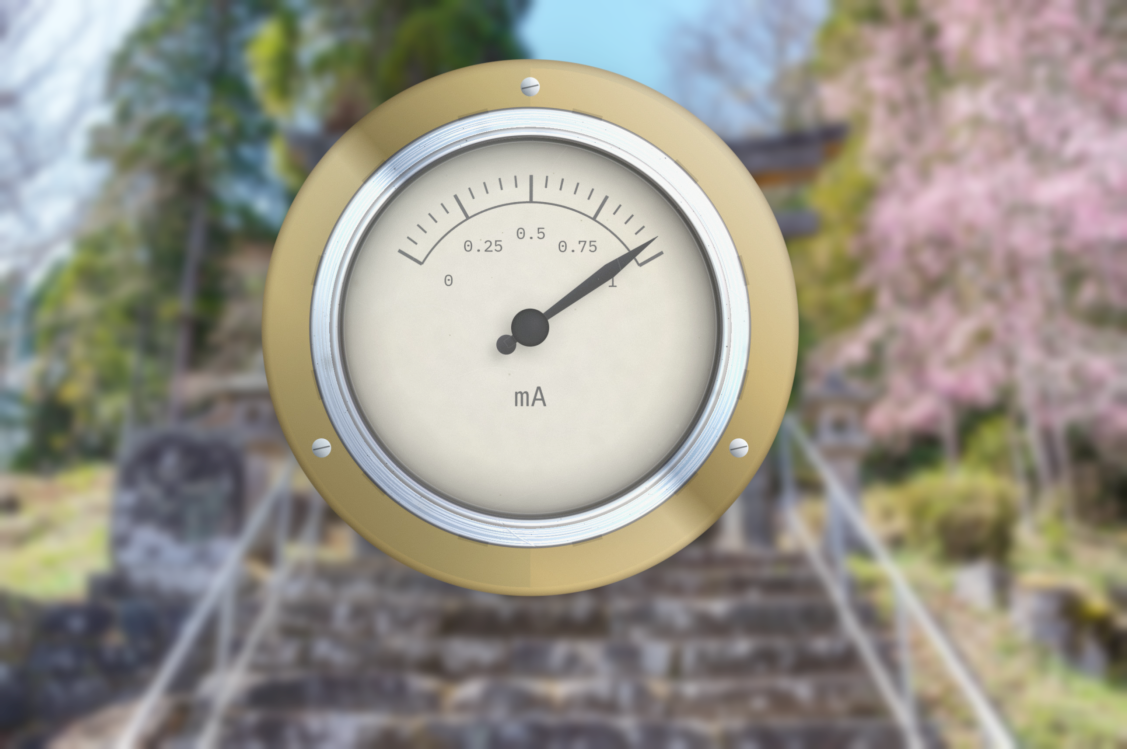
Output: 0.95 mA
